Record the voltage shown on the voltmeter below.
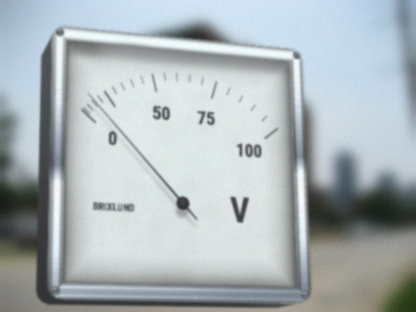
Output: 15 V
